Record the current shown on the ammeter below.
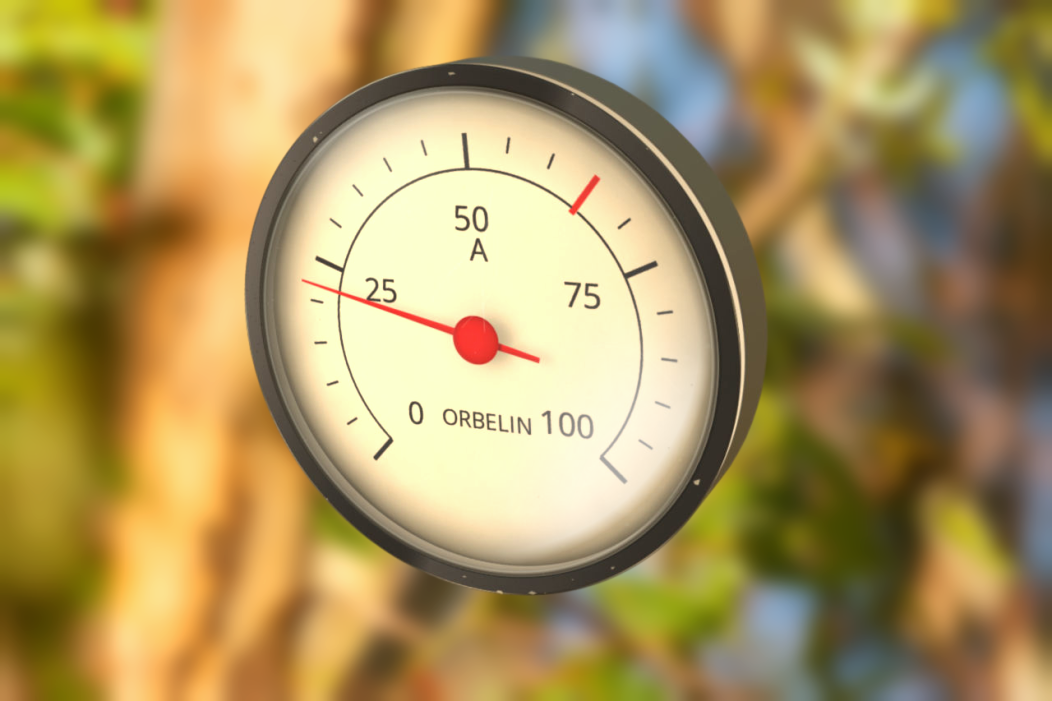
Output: 22.5 A
